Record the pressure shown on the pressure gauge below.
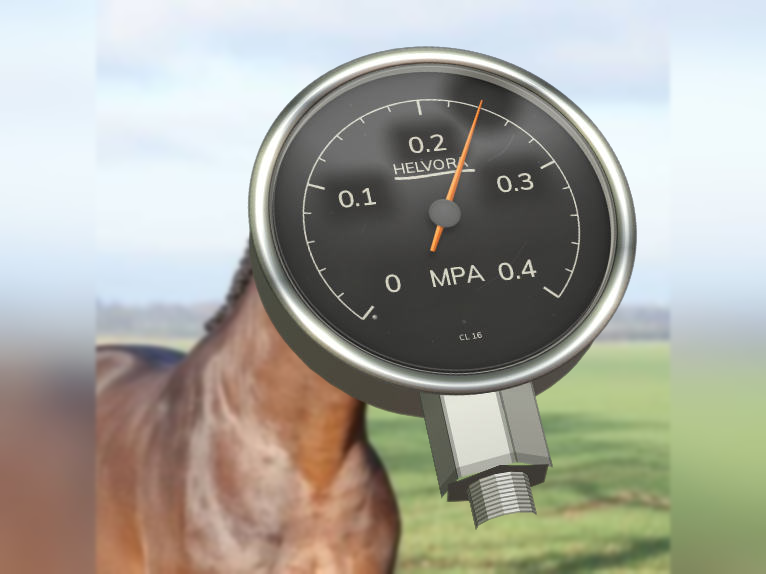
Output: 0.24 MPa
